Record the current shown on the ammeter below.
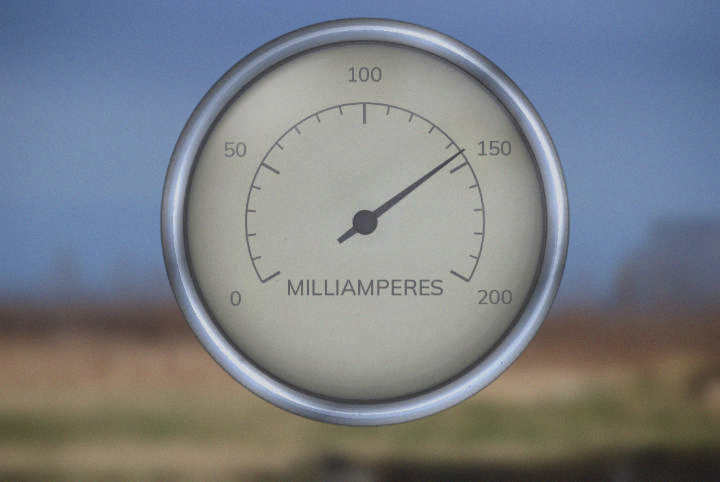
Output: 145 mA
